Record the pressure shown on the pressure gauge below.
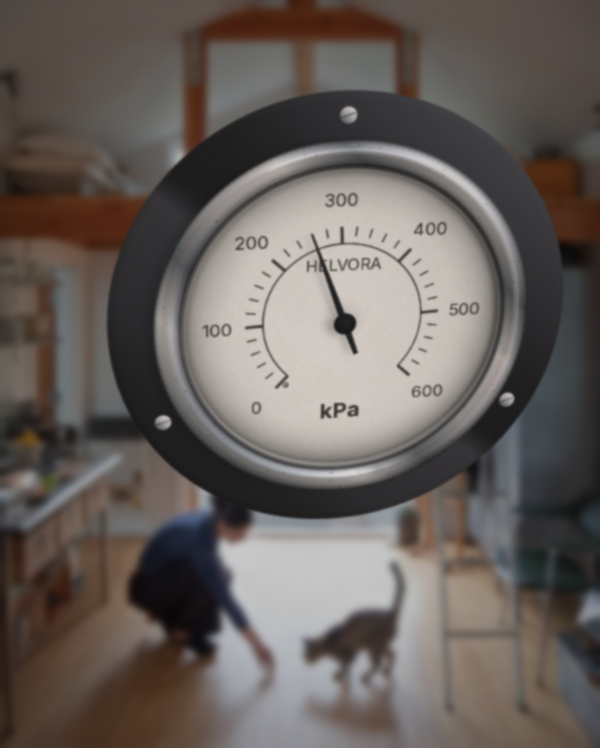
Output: 260 kPa
